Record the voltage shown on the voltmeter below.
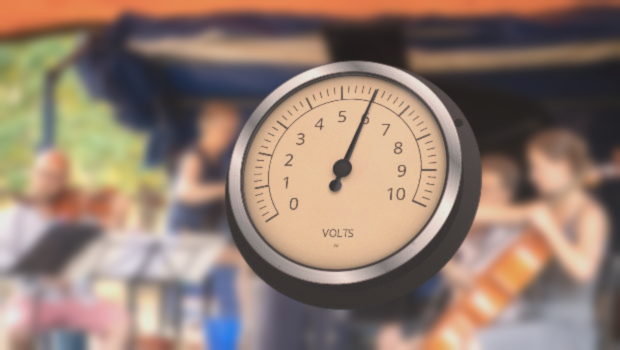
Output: 6 V
